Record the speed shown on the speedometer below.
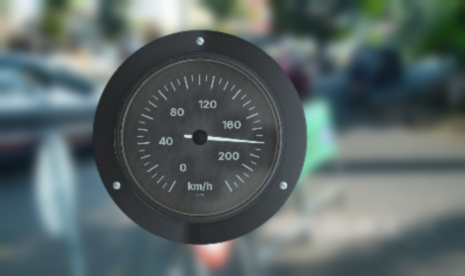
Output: 180 km/h
